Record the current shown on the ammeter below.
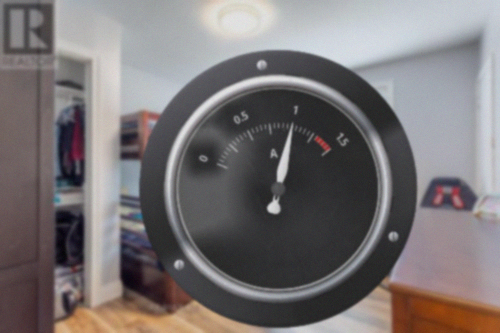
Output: 1 A
